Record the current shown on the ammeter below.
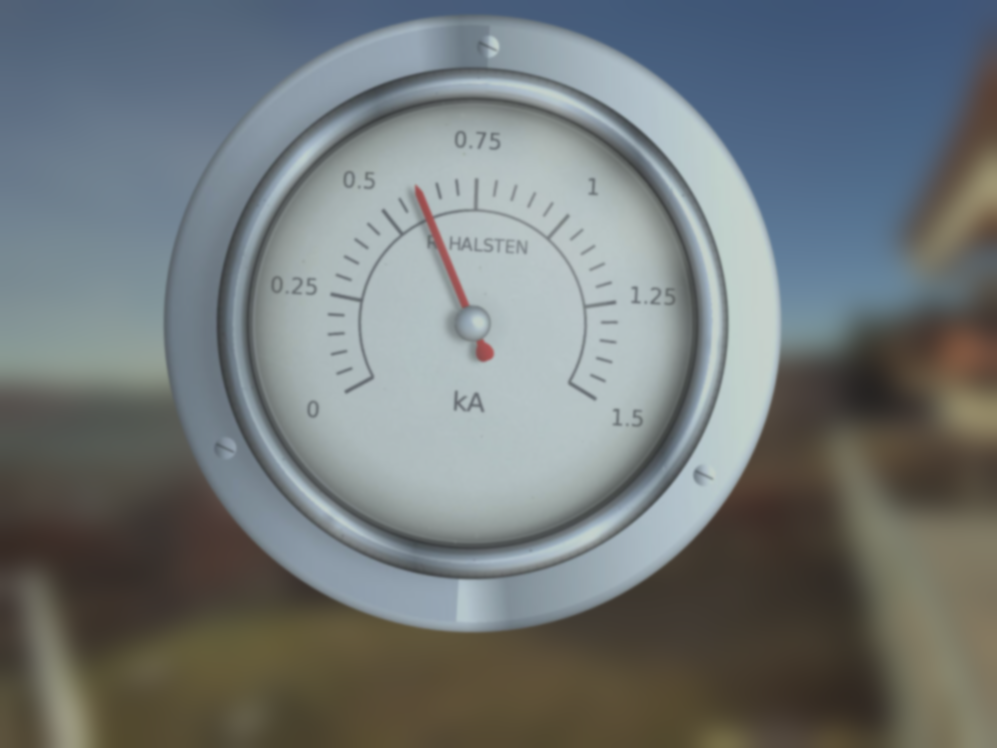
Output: 0.6 kA
